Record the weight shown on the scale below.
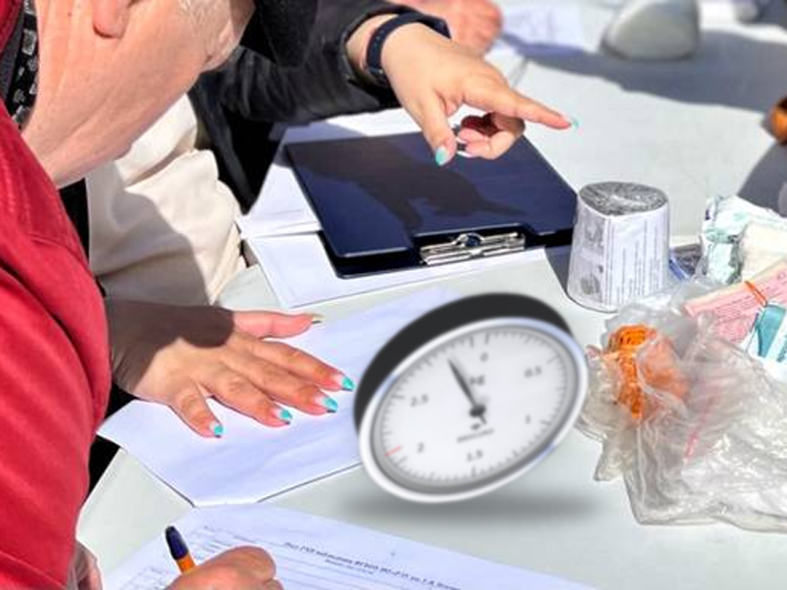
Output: 2.85 kg
